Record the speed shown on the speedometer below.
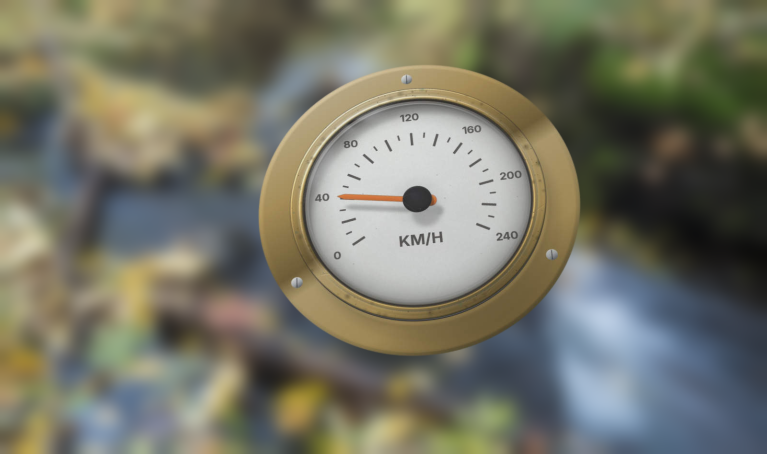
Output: 40 km/h
